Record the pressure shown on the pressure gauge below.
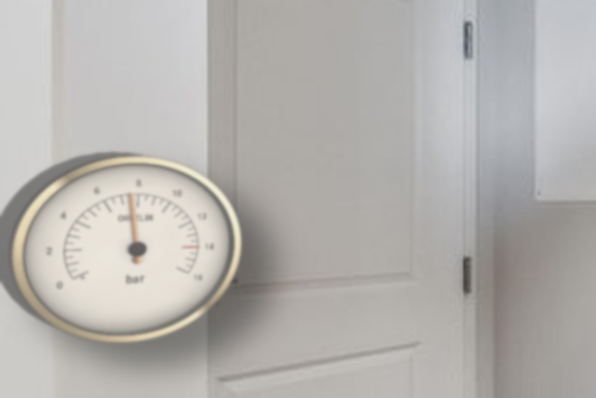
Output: 7.5 bar
